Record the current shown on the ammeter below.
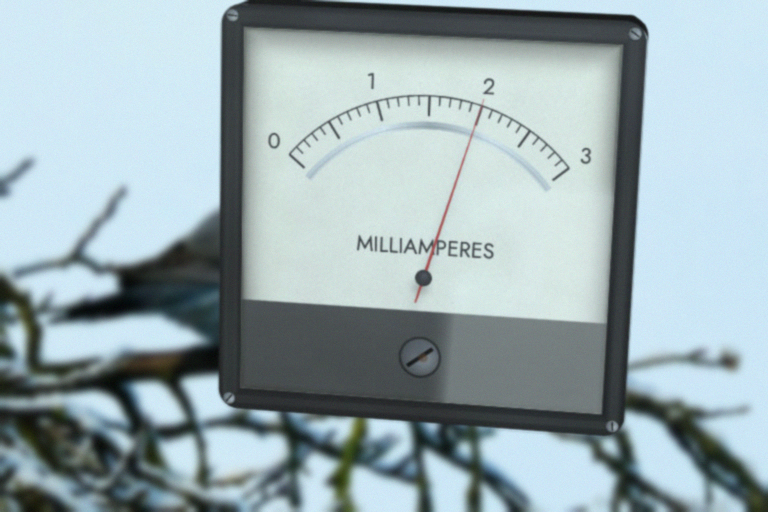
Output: 2 mA
